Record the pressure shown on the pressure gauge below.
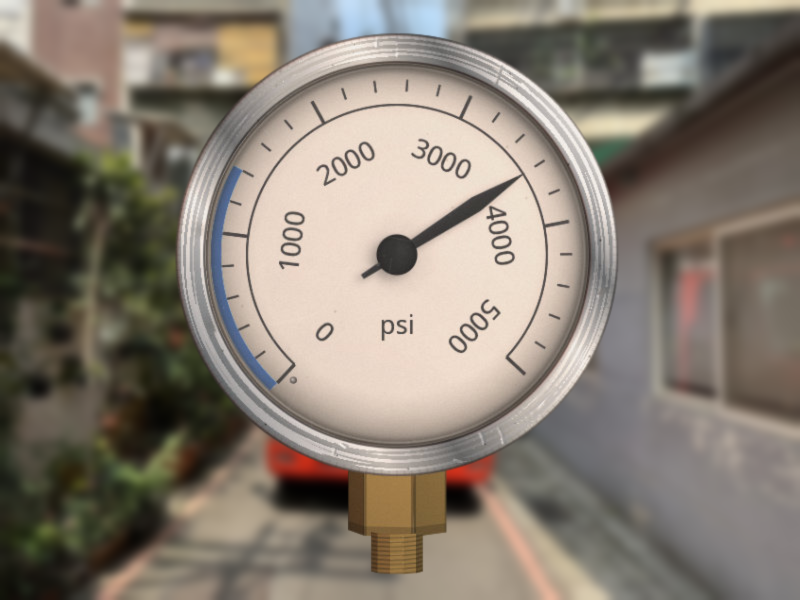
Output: 3600 psi
